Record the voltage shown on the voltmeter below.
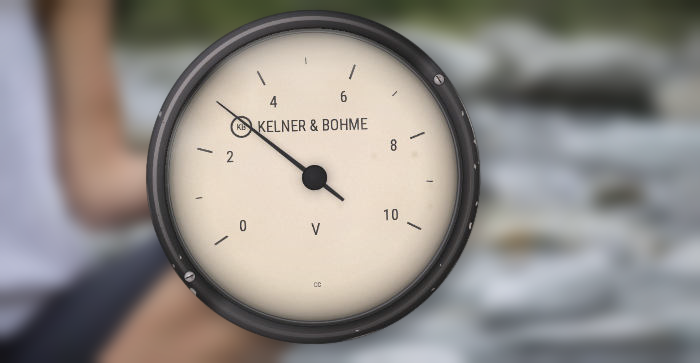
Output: 3 V
